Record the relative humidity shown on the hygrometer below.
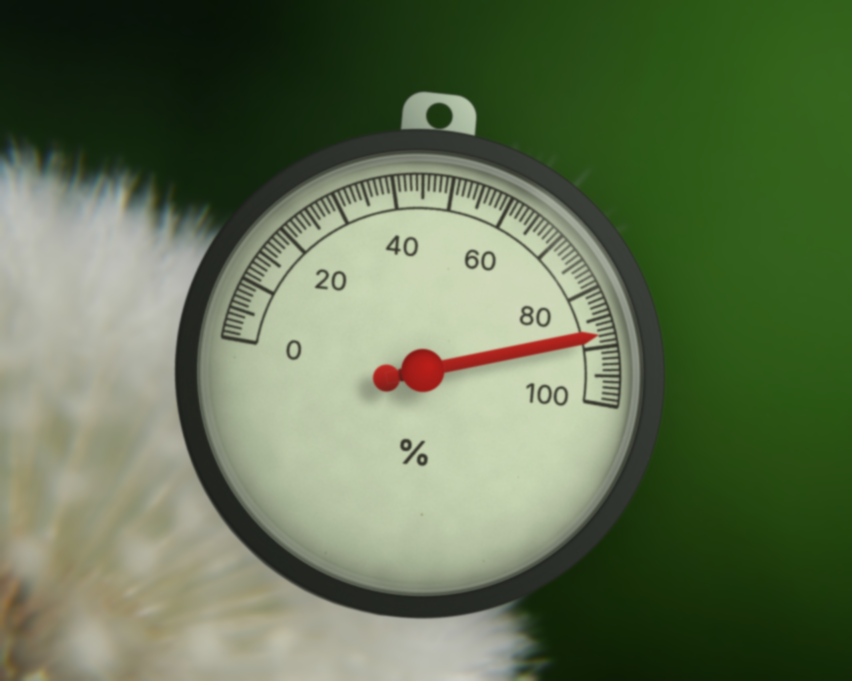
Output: 88 %
